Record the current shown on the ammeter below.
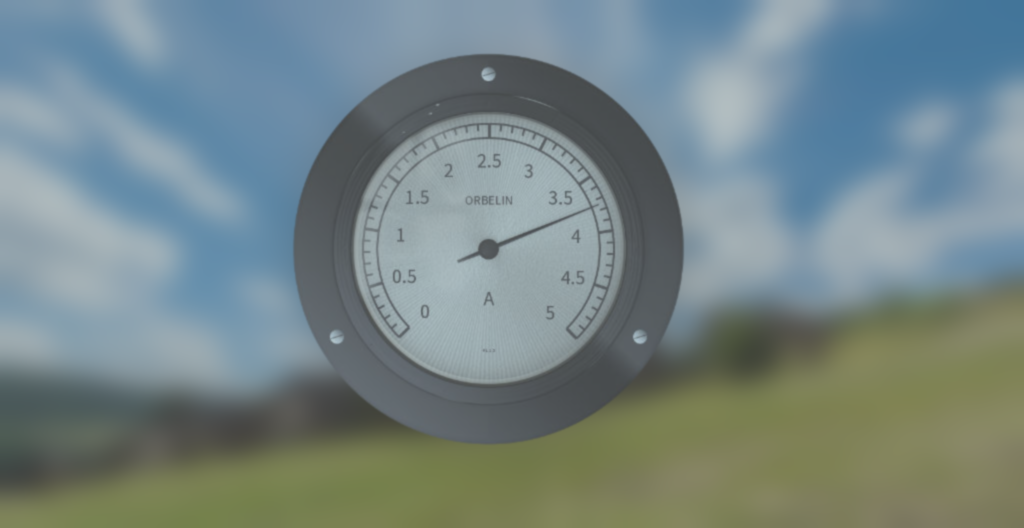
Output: 3.75 A
